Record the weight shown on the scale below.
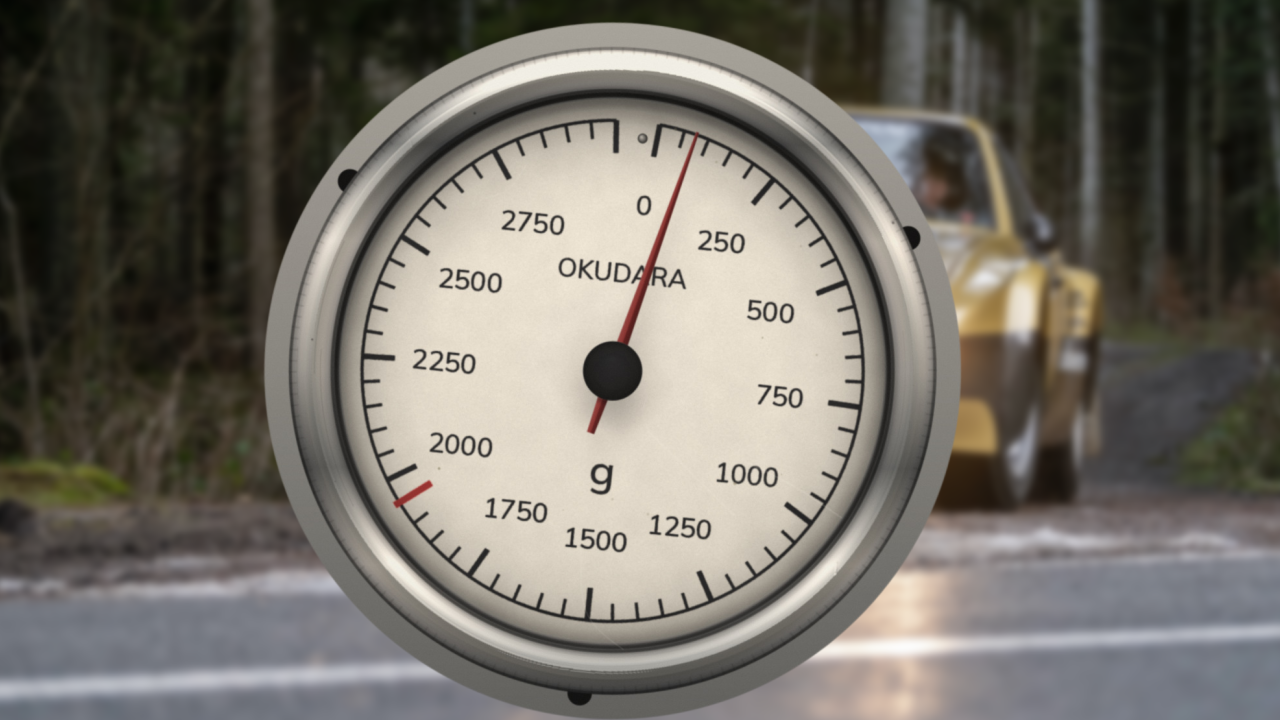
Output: 75 g
